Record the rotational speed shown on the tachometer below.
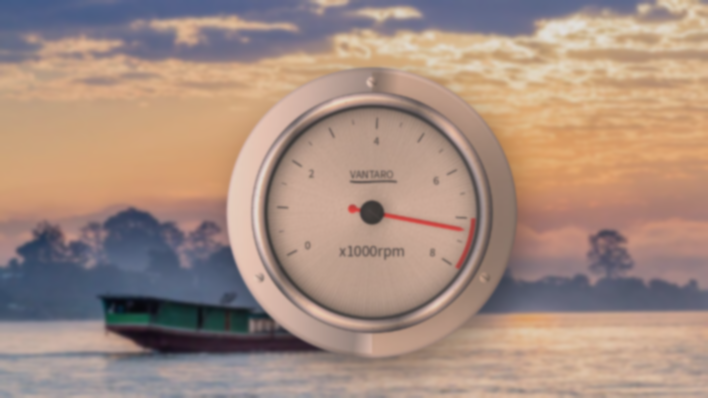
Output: 7250 rpm
